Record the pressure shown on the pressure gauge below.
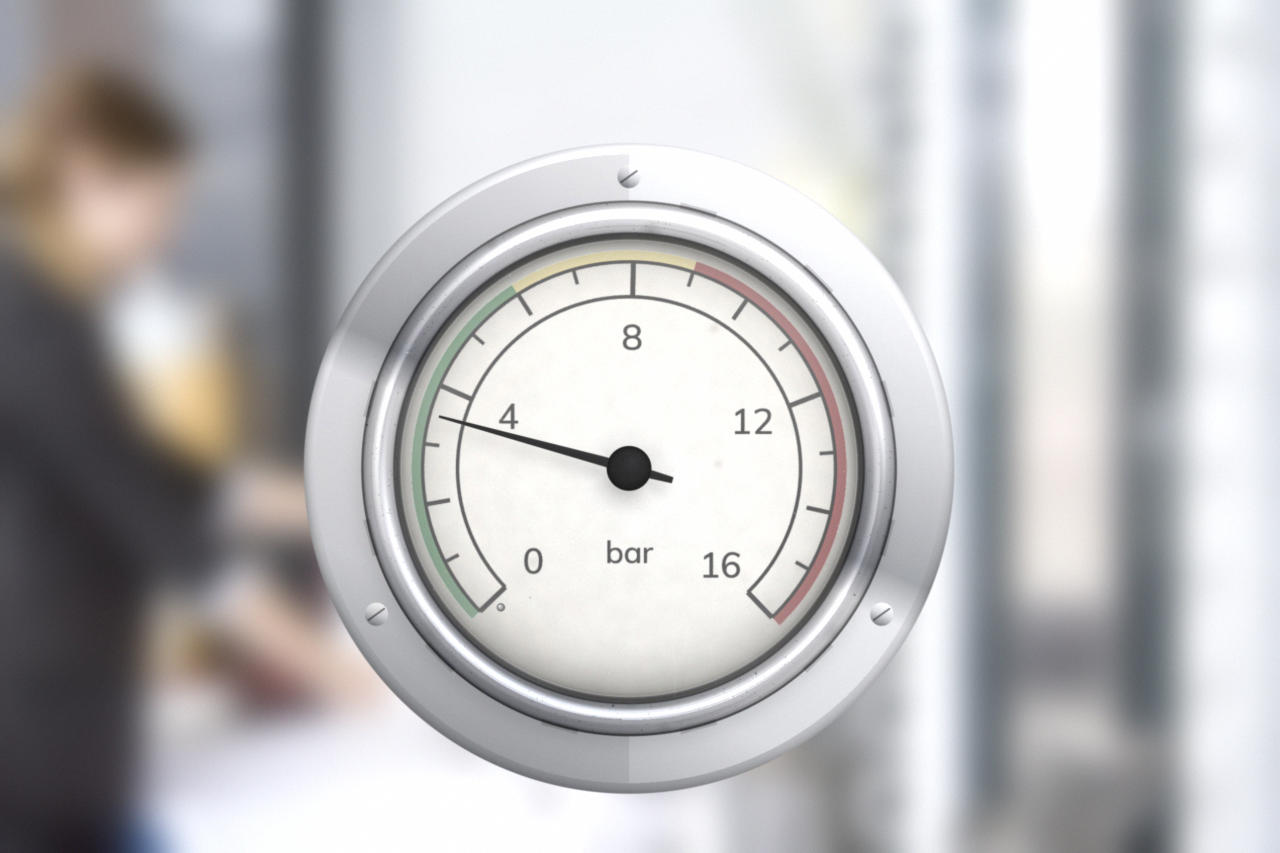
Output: 3.5 bar
